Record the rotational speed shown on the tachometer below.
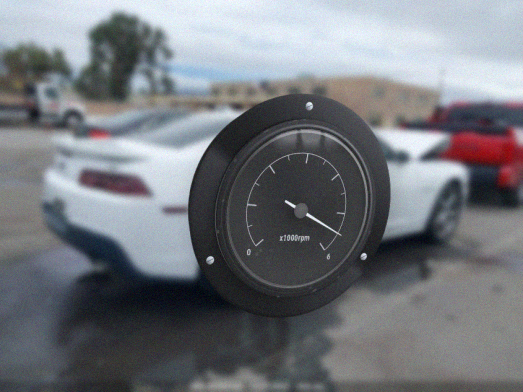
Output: 5500 rpm
